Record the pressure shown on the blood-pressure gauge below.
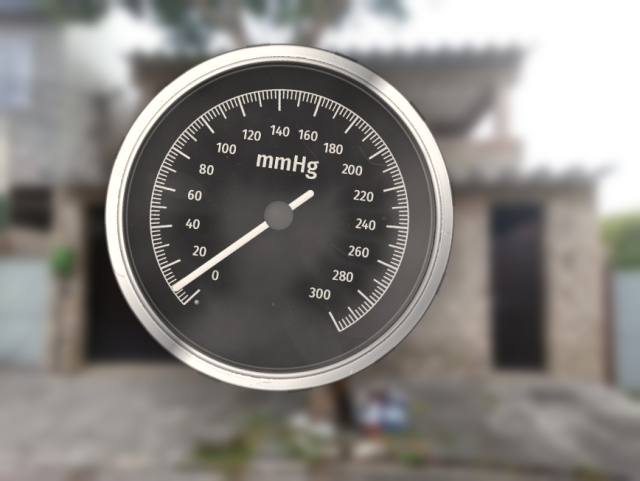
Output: 8 mmHg
